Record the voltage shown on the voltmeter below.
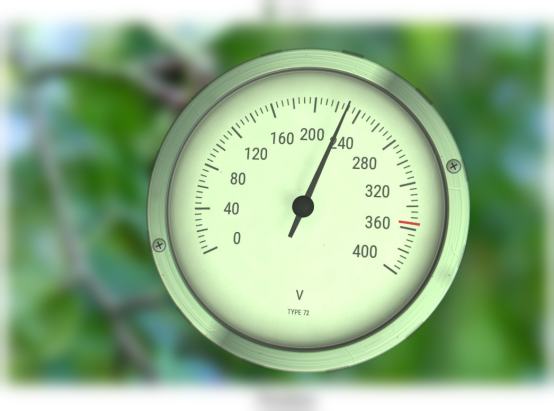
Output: 230 V
